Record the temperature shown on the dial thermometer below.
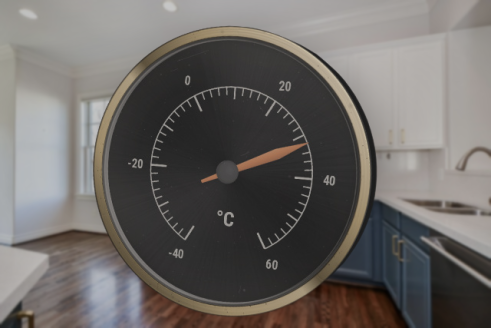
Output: 32 °C
